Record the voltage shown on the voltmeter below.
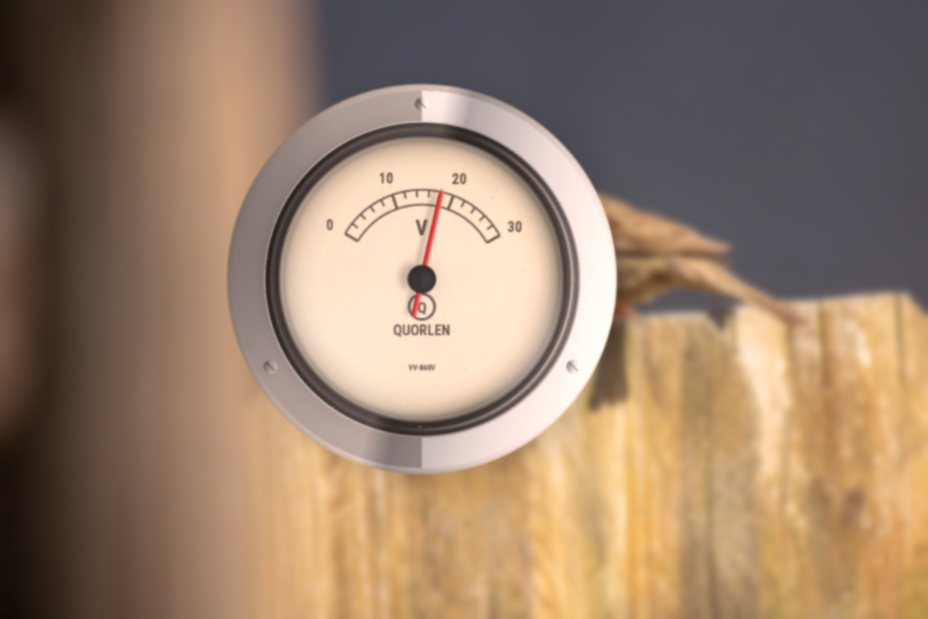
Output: 18 V
